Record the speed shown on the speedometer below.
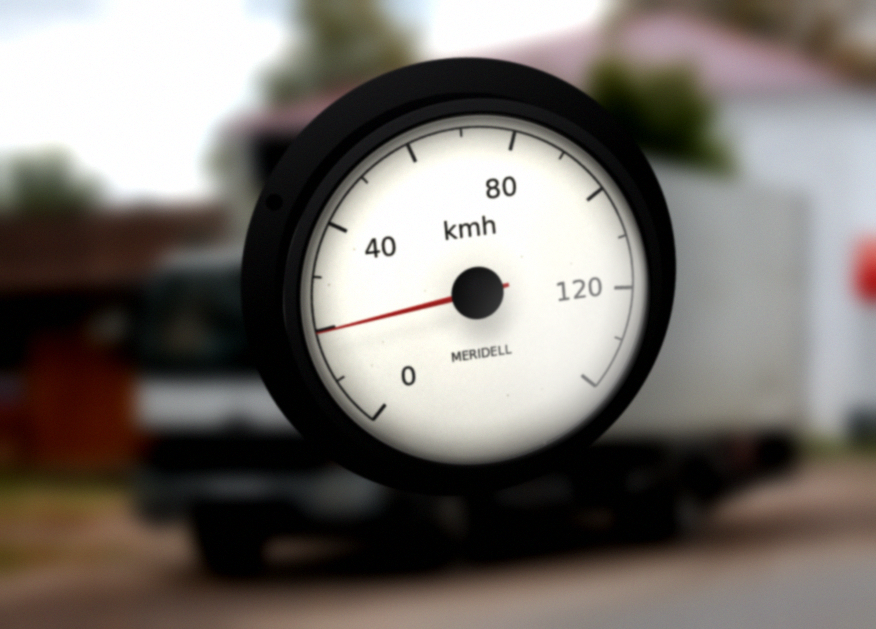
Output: 20 km/h
